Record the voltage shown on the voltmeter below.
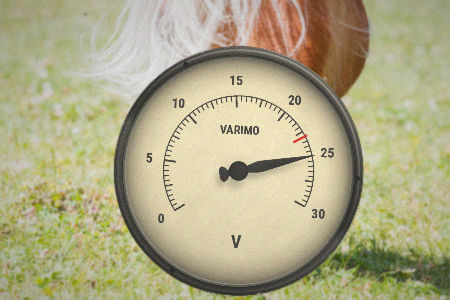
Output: 25 V
